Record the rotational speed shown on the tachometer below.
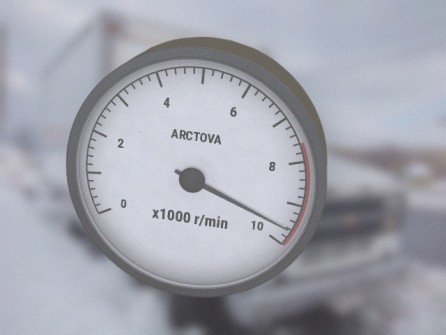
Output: 9600 rpm
